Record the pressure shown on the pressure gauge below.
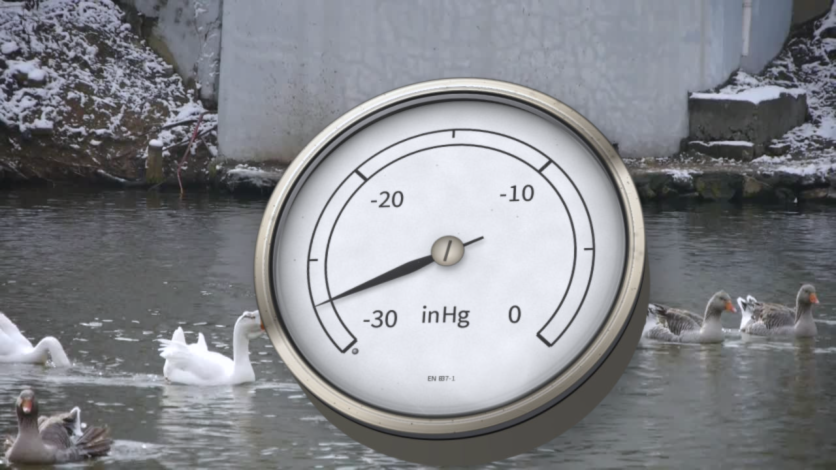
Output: -27.5 inHg
